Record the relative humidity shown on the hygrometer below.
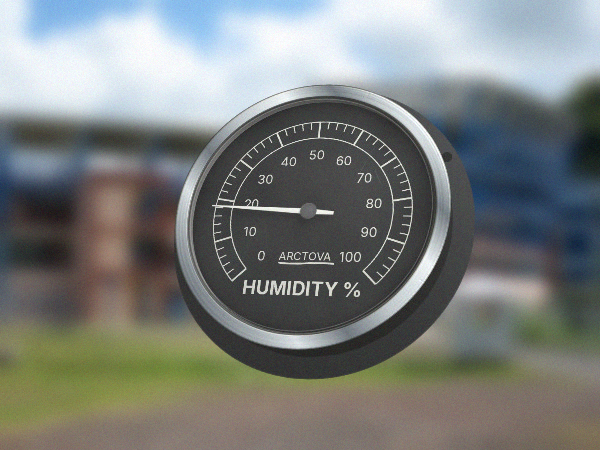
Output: 18 %
